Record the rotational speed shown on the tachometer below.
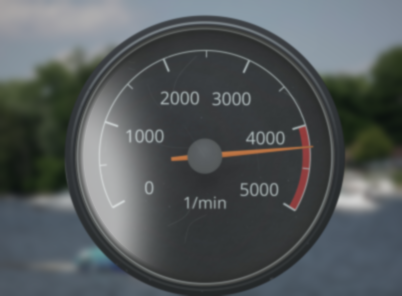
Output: 4250 rpm
